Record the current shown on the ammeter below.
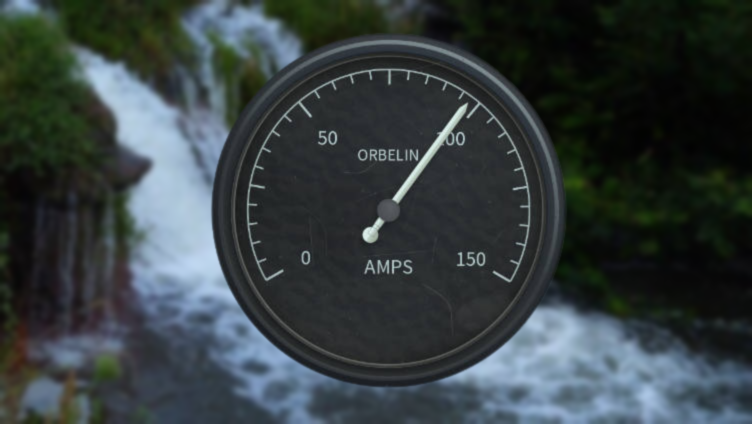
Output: 97.5 A
